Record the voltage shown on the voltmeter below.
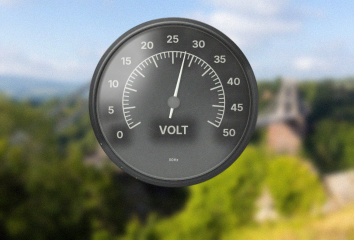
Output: 28 V
